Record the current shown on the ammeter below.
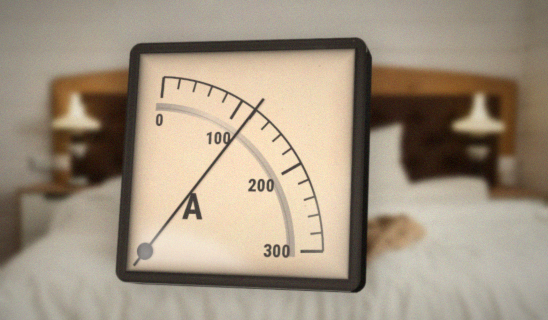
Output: 120 A
